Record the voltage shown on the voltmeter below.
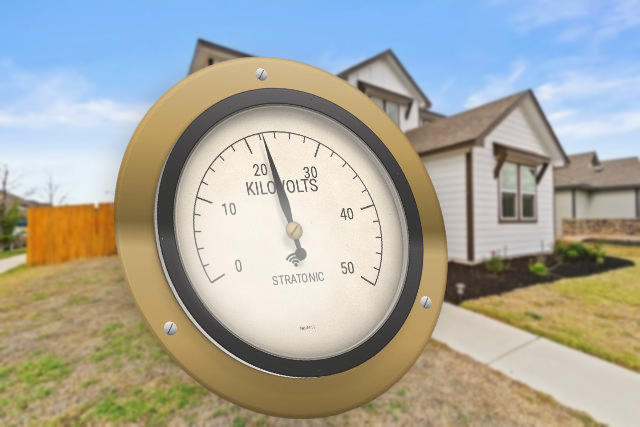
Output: 22 kV
